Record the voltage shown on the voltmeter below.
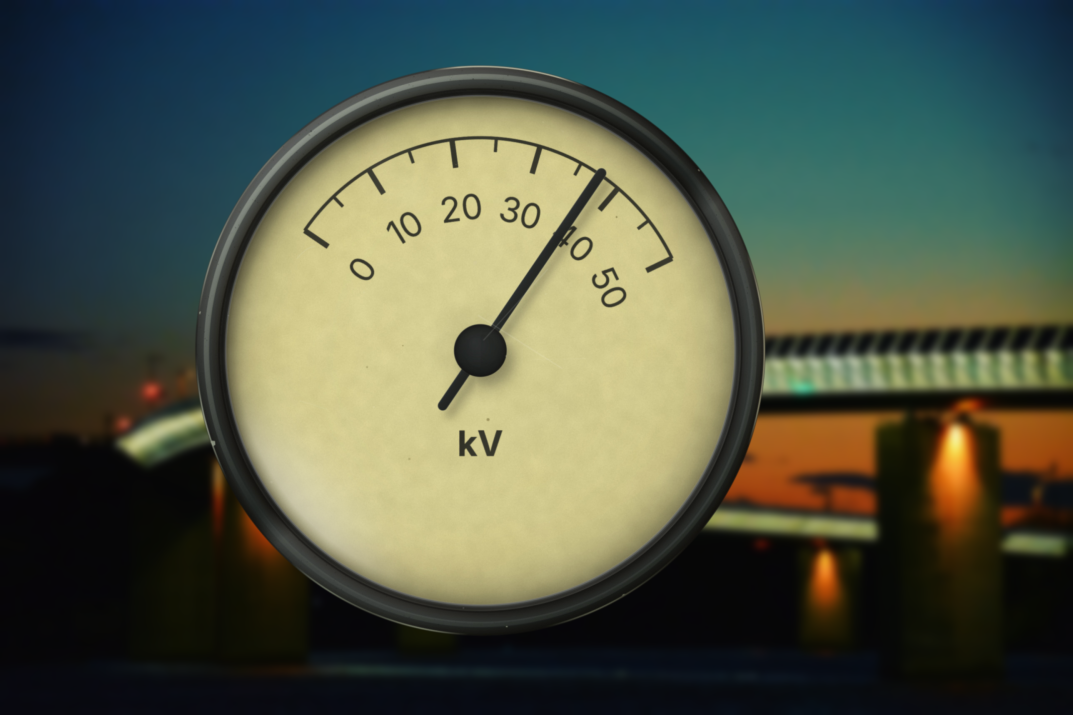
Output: 37.5 kV
